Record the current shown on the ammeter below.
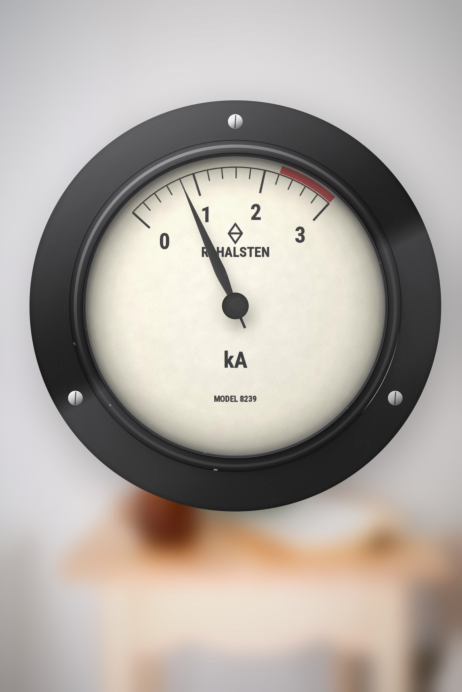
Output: 0.8 kA
